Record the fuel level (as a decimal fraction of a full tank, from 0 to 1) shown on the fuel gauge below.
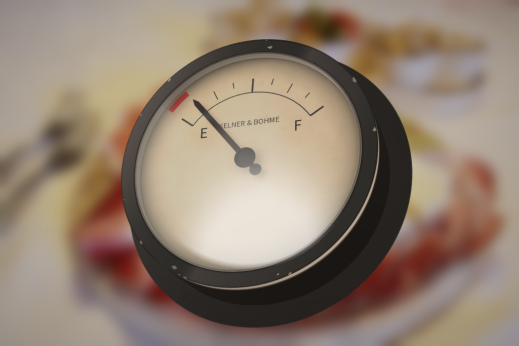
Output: 0.125
